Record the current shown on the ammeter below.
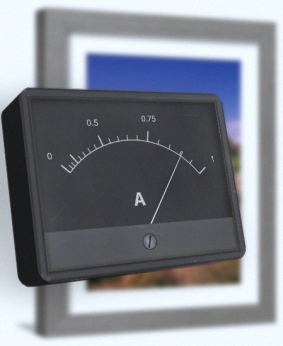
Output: 0.9 A
